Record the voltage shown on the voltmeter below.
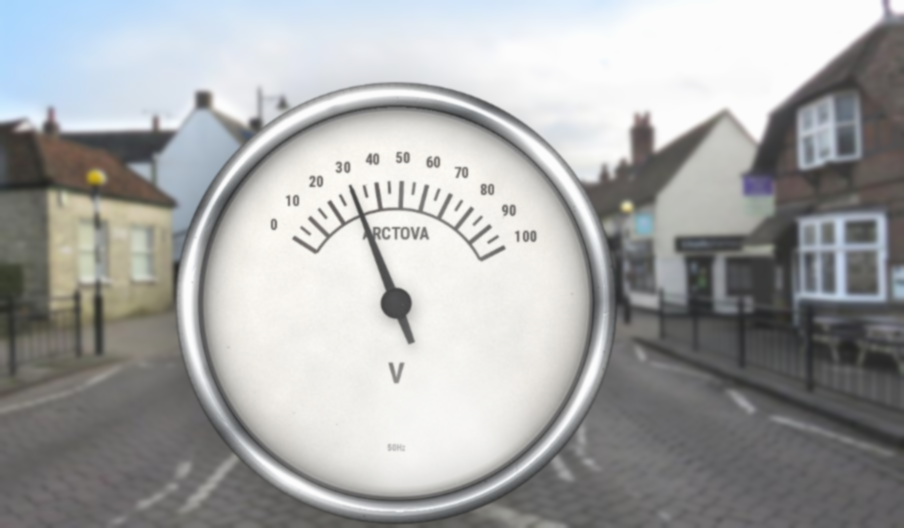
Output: 30 V
